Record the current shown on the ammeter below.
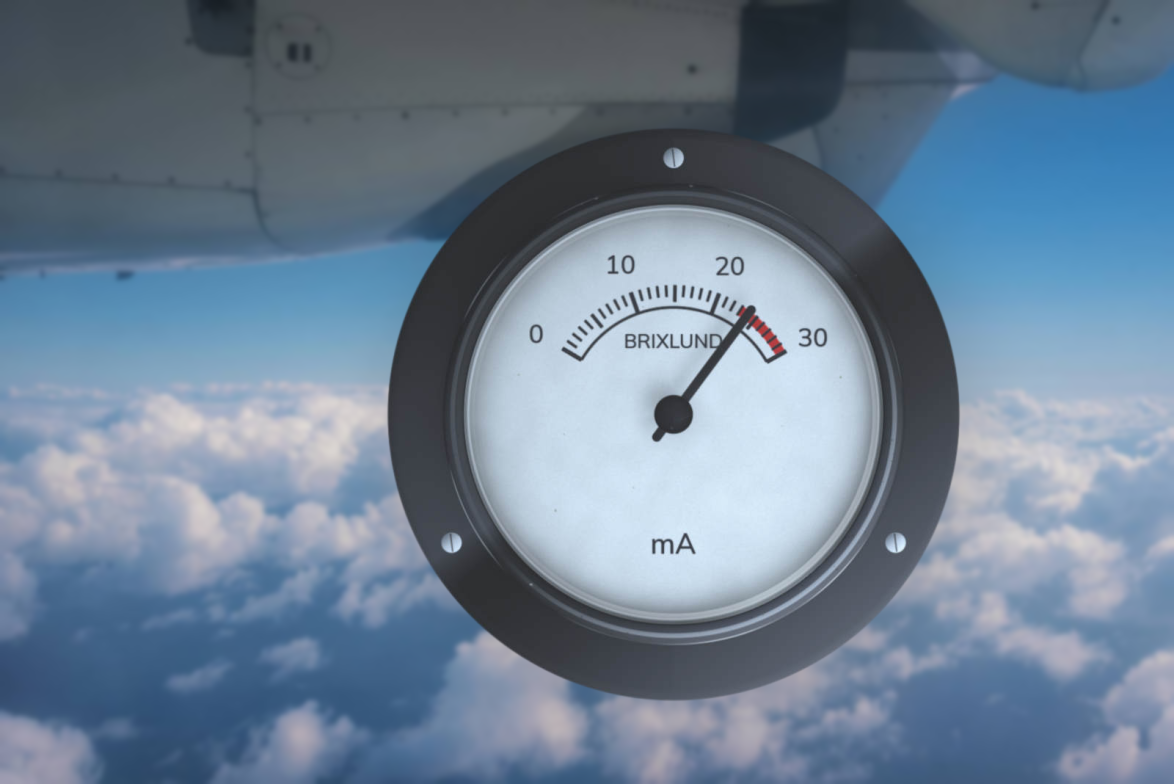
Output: 24 mA
